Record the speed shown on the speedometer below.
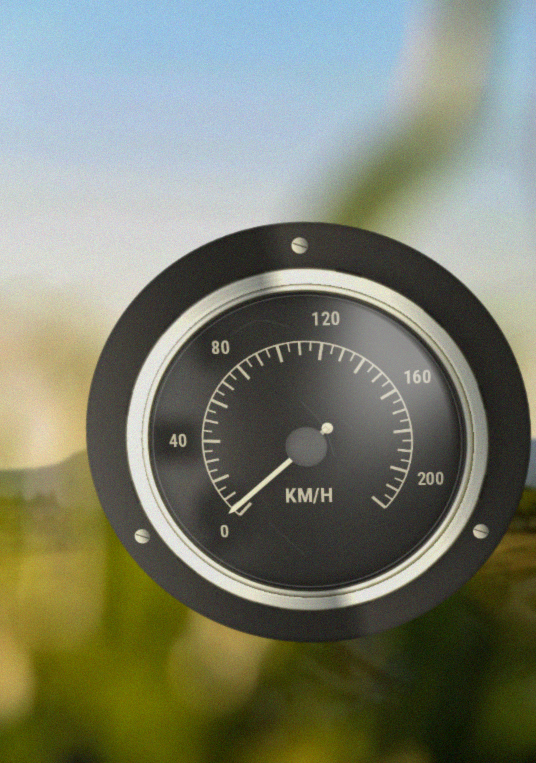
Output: 5 km/h
